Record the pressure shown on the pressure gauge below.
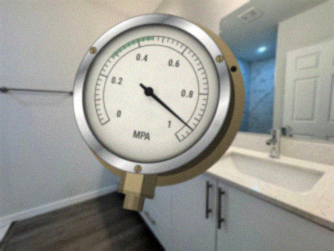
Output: 0.94 MPa
